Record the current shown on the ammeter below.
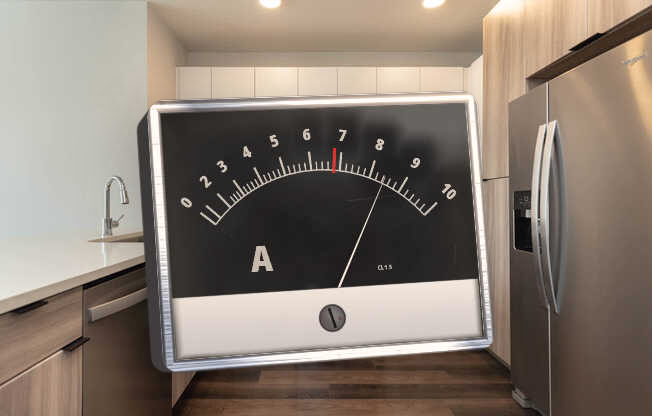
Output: 8.4 A
